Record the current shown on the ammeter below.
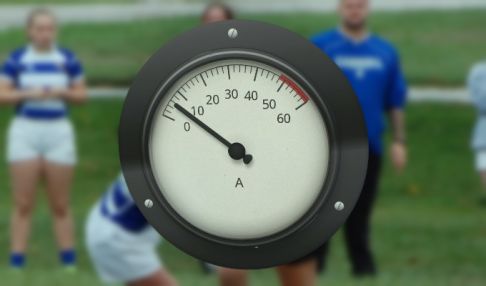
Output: 6 A
